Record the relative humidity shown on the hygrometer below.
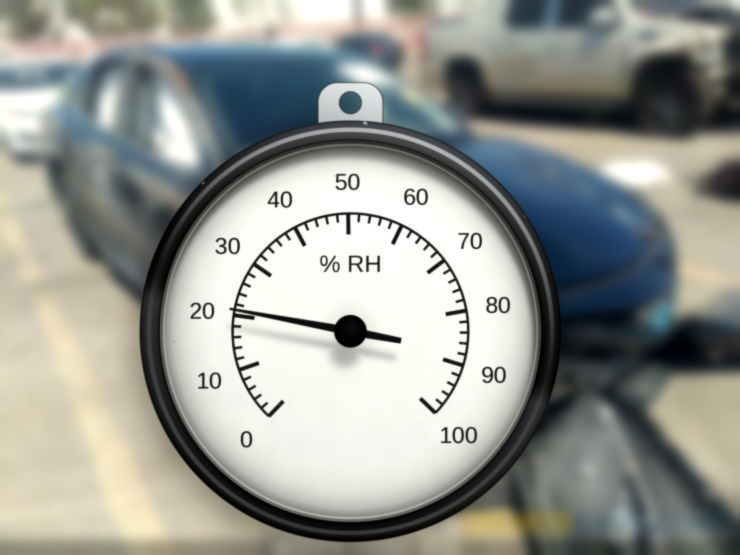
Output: 21 %
